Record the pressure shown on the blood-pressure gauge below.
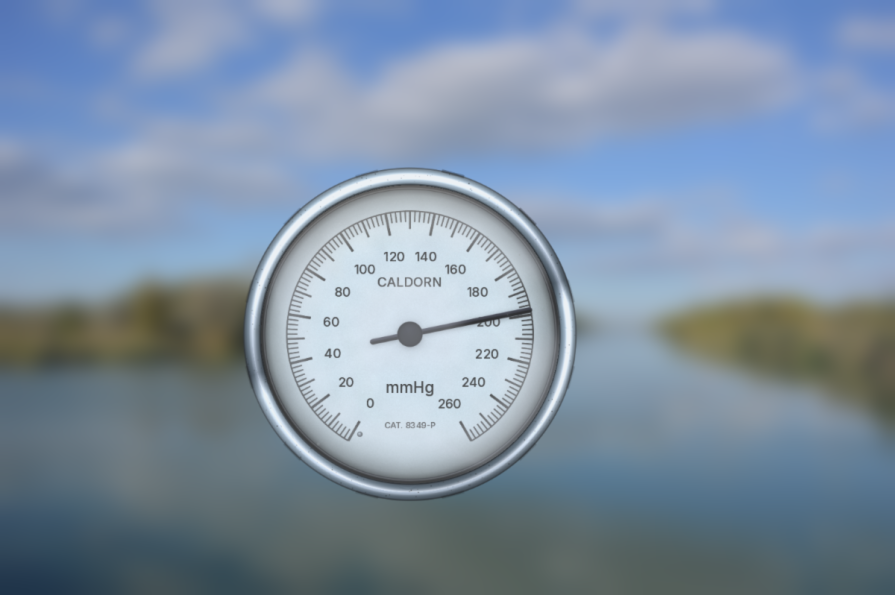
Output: 198 mmHg
